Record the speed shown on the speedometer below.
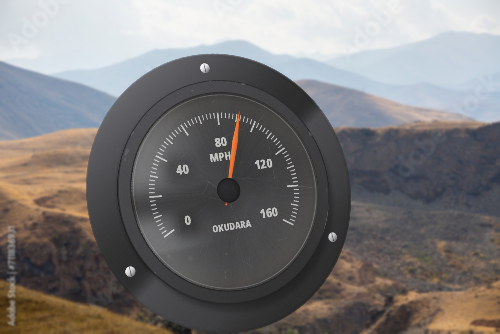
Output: 90 mph
